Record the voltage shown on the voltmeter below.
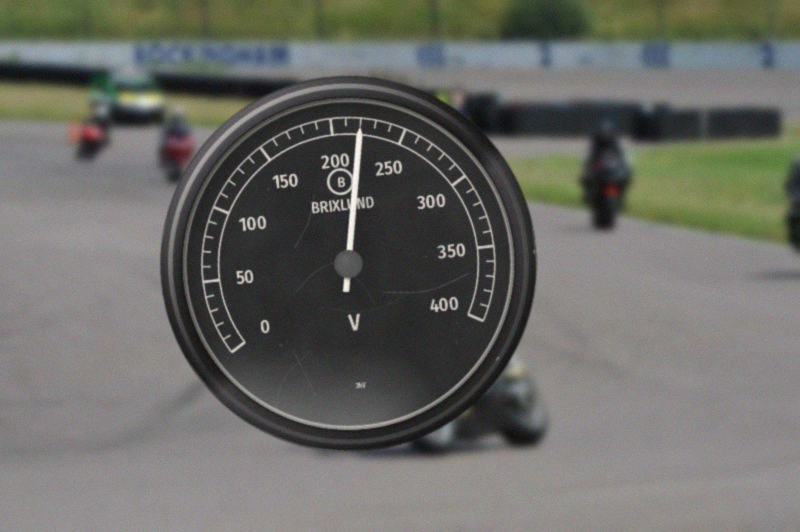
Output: 220 V
